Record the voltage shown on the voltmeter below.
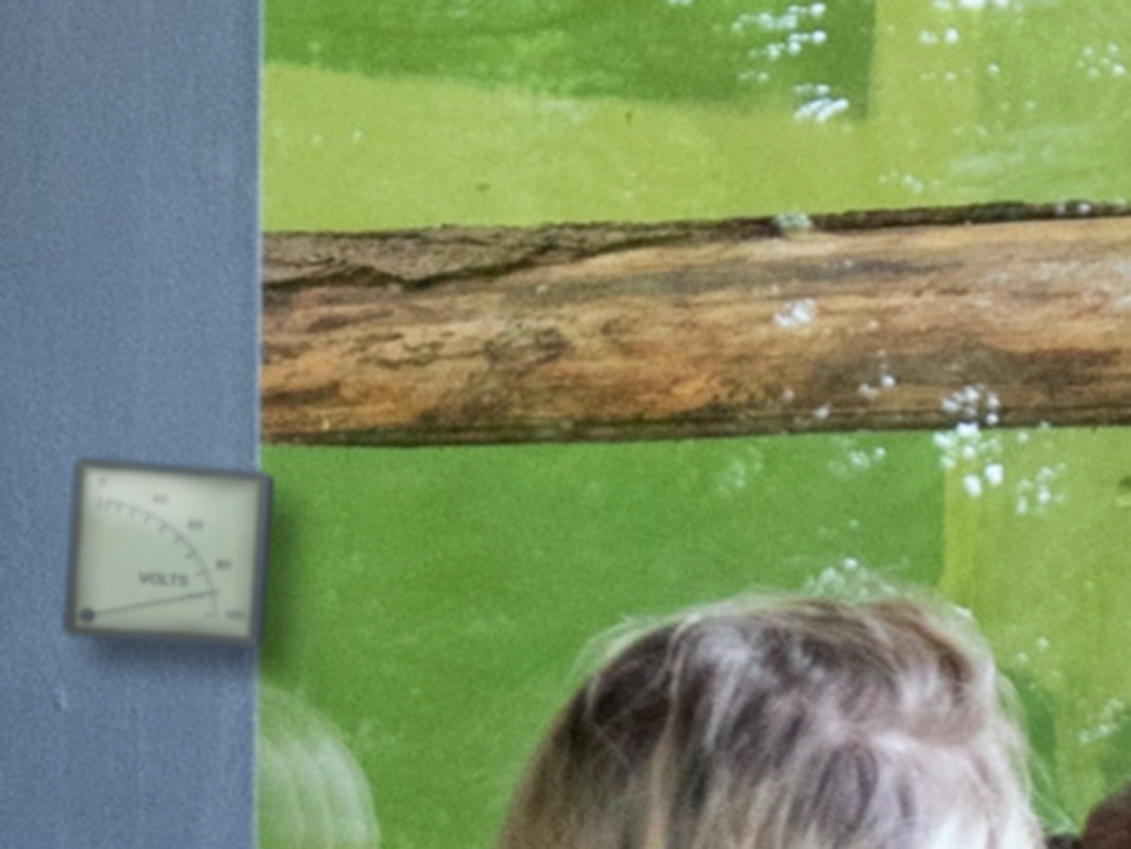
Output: 90 V
